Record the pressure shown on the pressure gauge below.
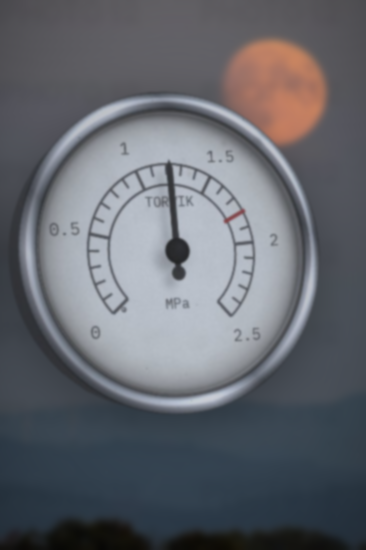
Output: 1.2 MPa
